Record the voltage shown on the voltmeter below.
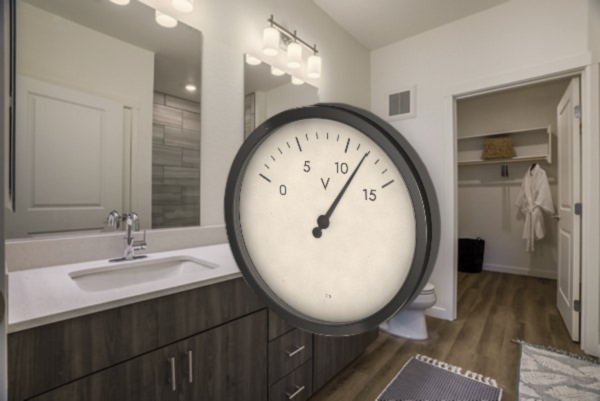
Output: 12 V
